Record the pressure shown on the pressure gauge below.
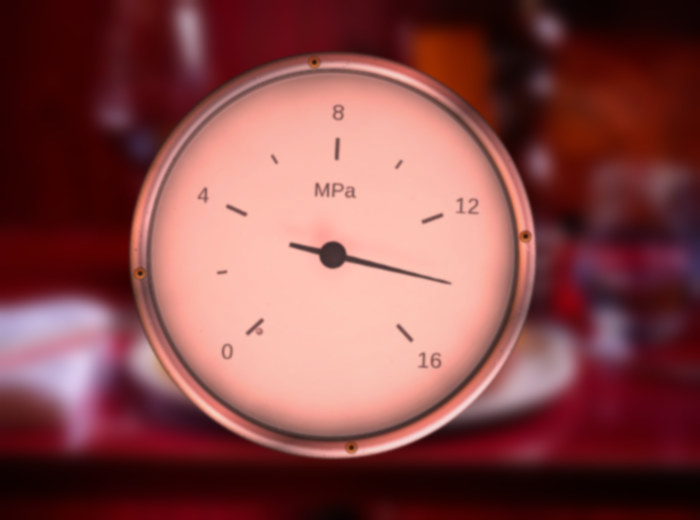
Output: 14 MPa
